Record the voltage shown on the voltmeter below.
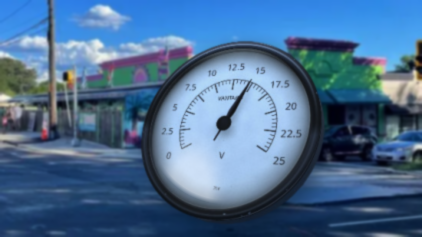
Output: 15 V
